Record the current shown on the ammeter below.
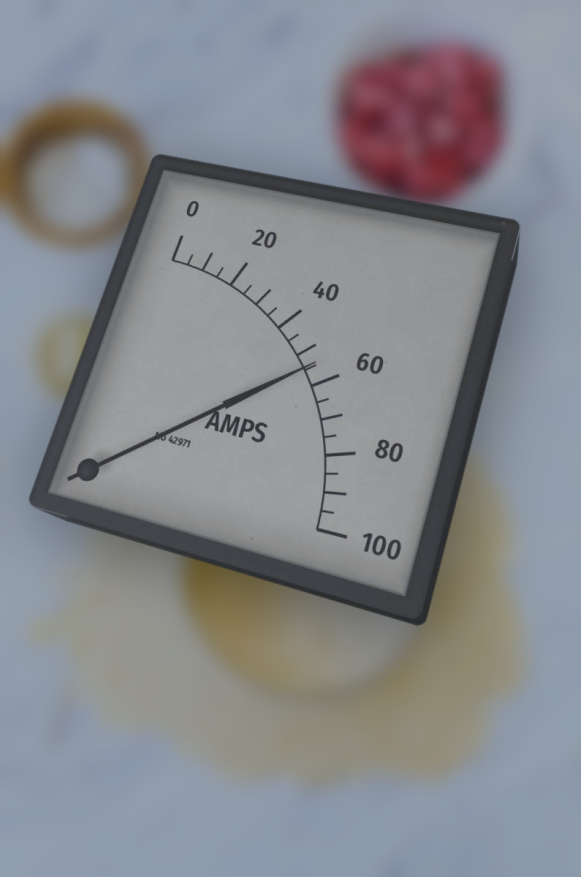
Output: 55 A
